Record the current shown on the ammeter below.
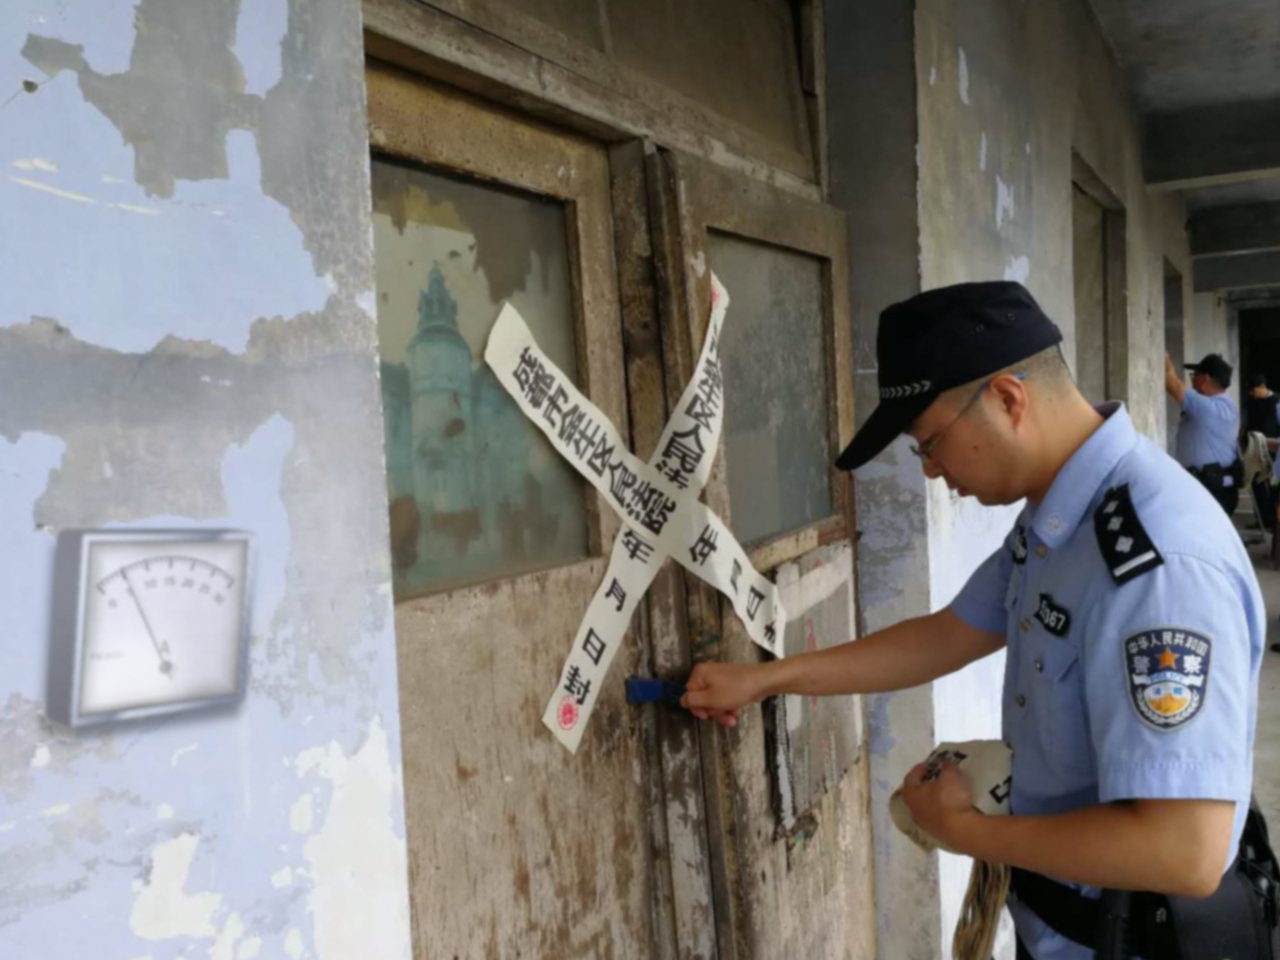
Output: 5 A
